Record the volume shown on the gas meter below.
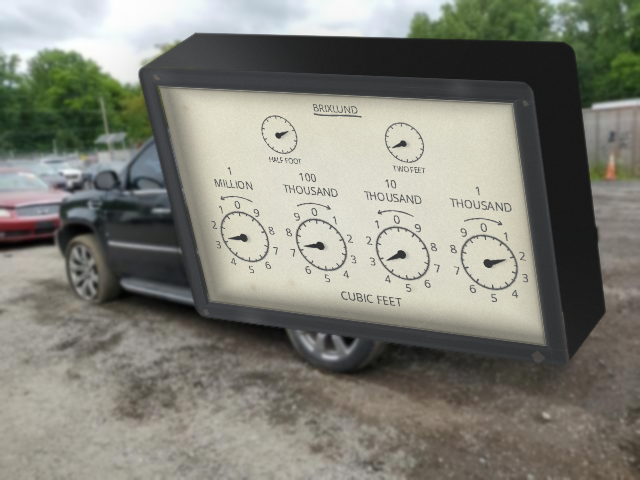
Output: 273200 ft³
